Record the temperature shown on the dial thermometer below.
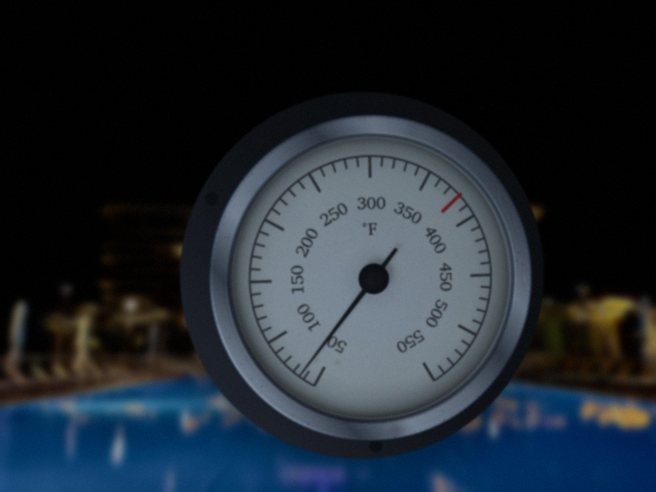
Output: 65 °F
